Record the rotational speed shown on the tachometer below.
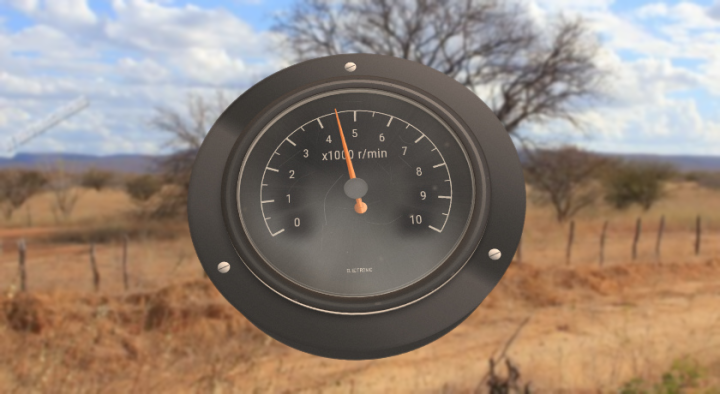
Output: 4500 rpm
